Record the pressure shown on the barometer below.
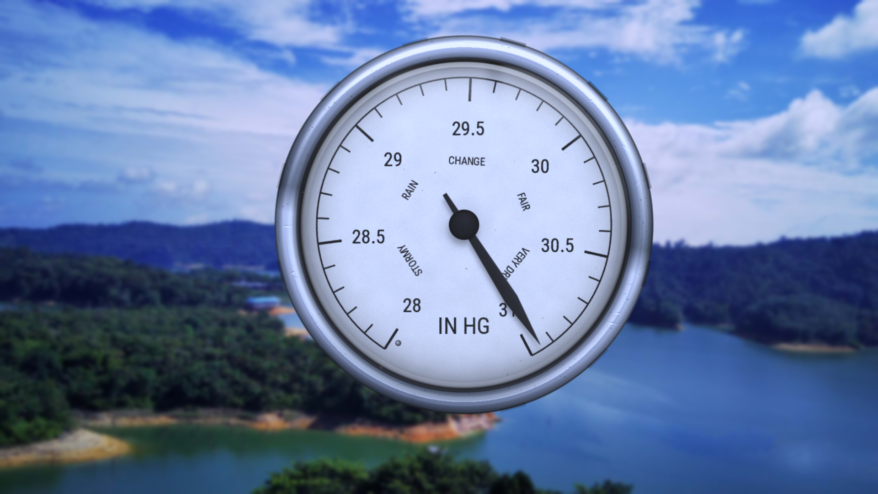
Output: 30.95 inHg
